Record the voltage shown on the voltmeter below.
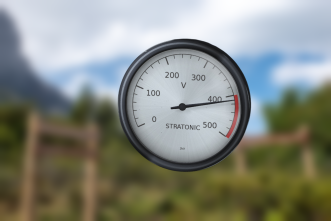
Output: 410 V
